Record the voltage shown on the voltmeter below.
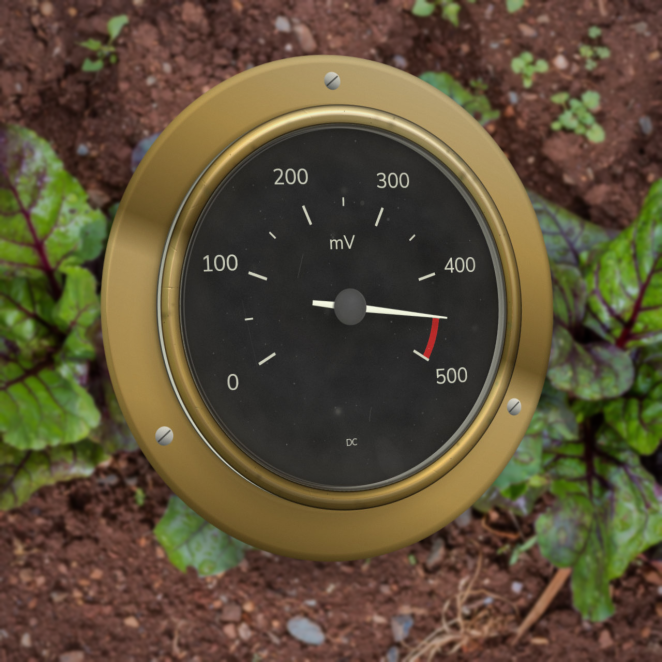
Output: 450 mV
